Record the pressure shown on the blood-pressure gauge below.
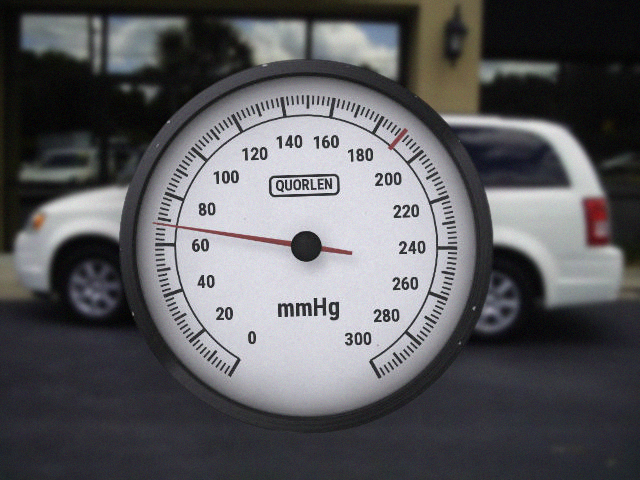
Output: 68 mmHg
